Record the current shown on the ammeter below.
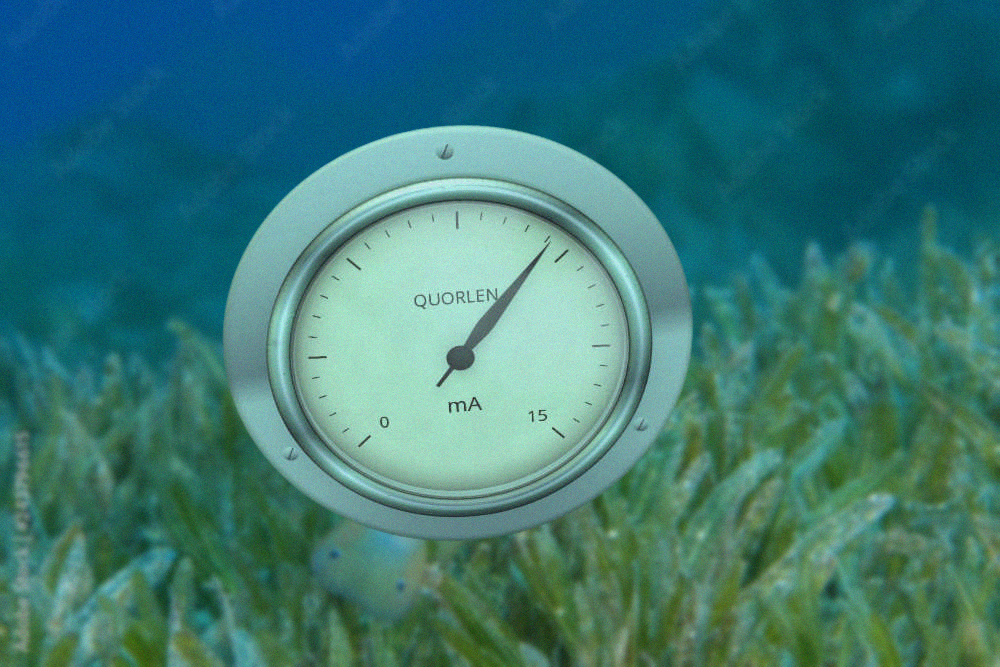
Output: 9.5 mA
